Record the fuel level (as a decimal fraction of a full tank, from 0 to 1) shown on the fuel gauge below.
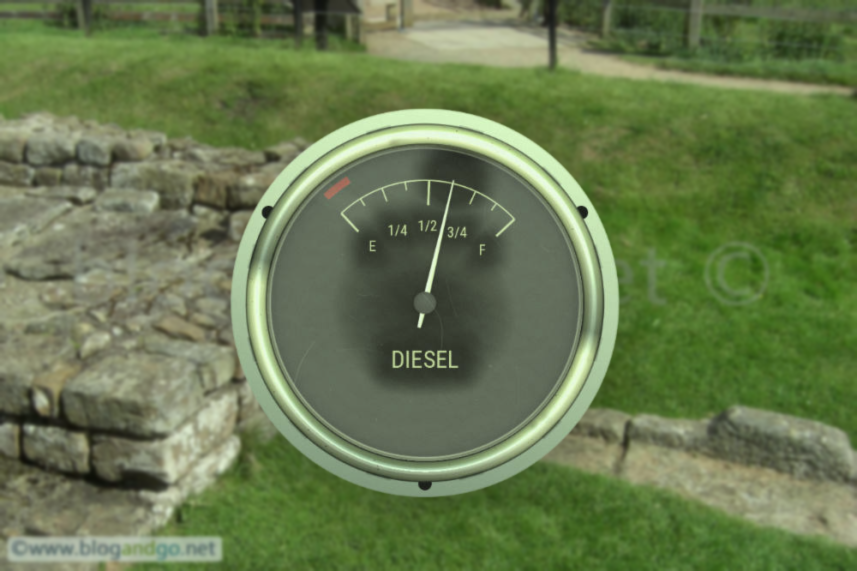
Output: 0.625
